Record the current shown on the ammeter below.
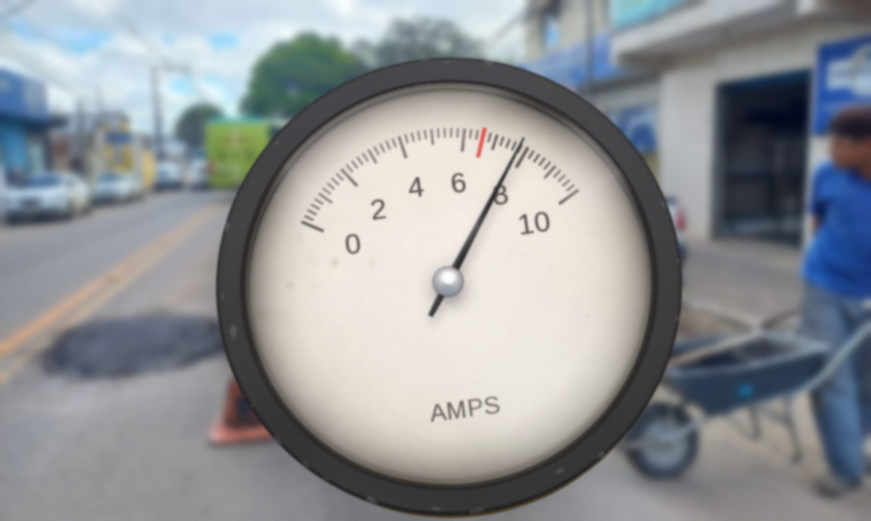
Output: 7.8 A
